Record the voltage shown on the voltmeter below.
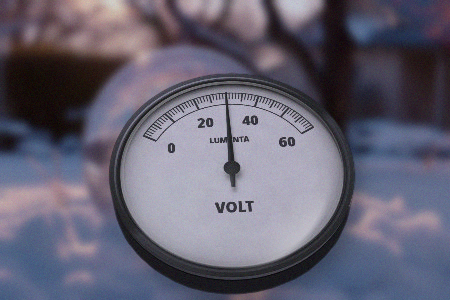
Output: 30 V
